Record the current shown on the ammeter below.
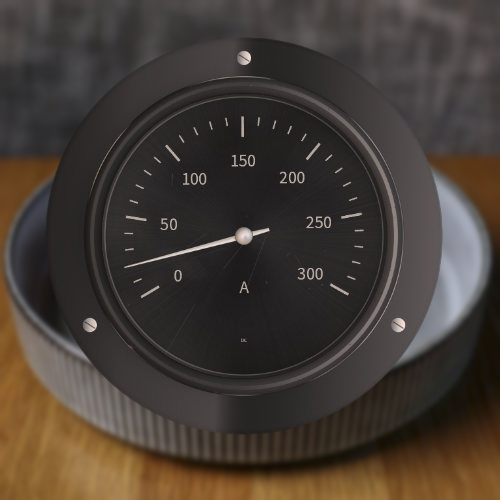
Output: 20 A
